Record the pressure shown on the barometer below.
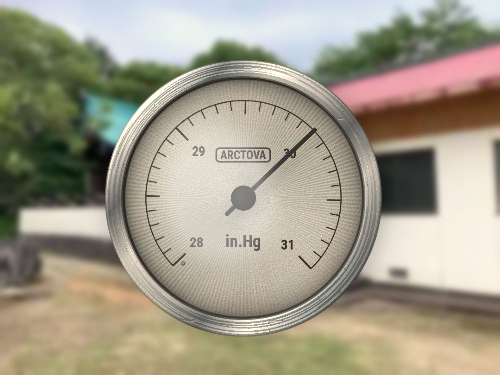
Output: 30 inHg
